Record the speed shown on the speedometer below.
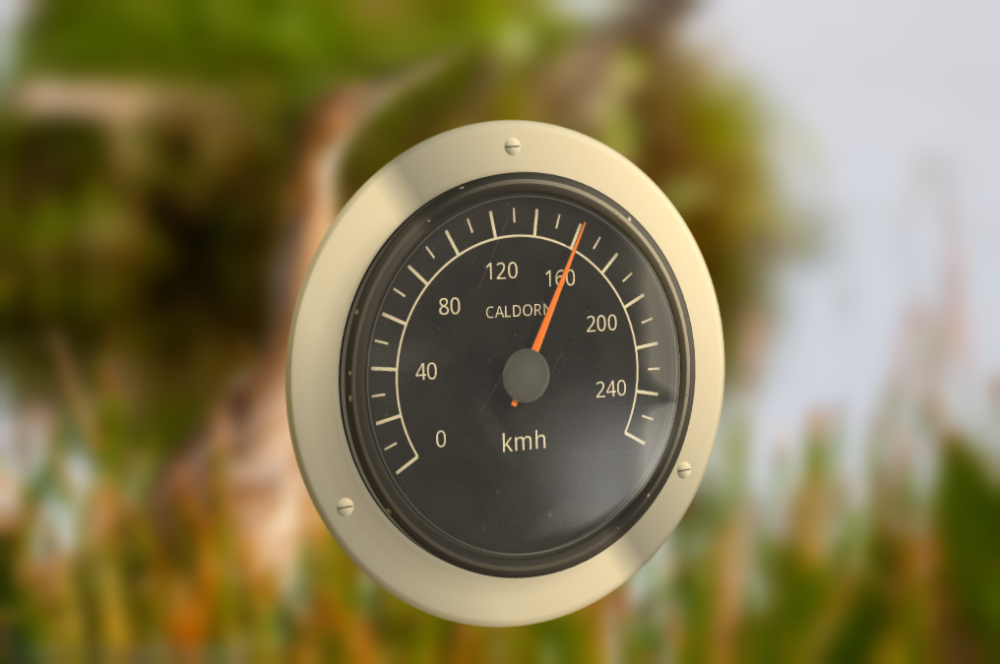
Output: 160 km/h
